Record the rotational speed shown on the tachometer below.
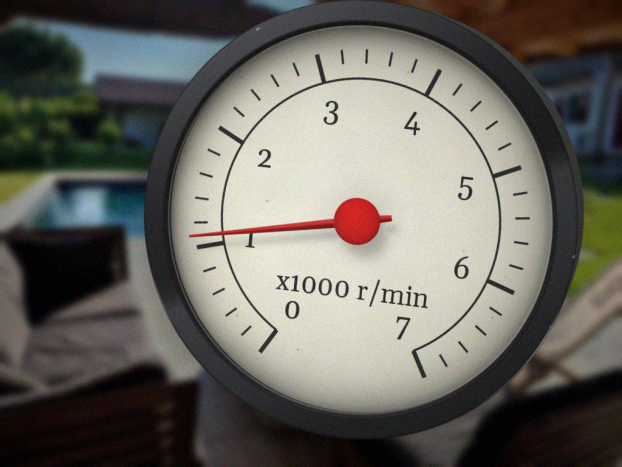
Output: 1100 rpm
